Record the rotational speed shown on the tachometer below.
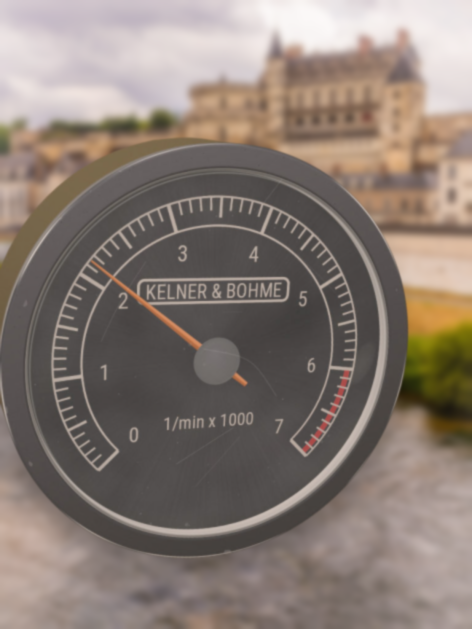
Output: 2150 rpm
